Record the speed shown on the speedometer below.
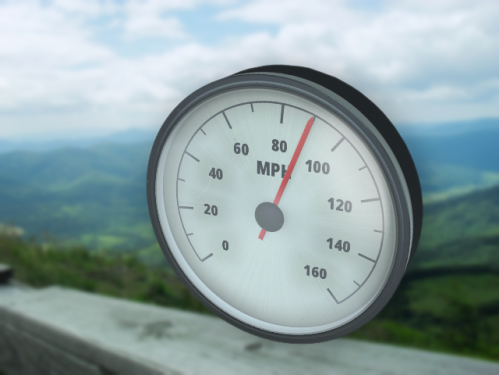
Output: 90 mph
